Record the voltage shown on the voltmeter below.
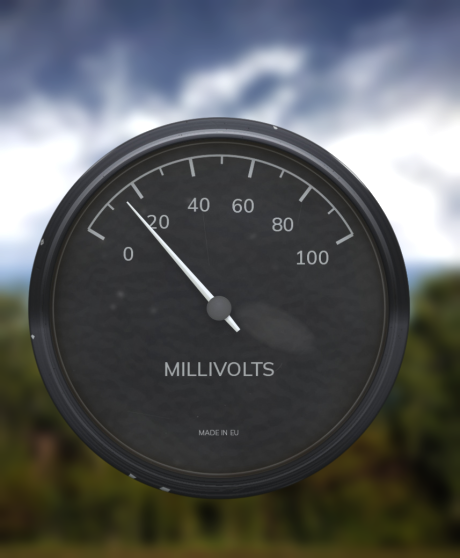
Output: 15 mV
